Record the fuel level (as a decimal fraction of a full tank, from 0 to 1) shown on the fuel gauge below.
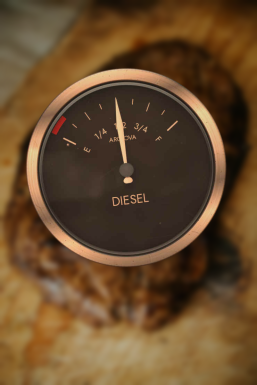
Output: 0.5
